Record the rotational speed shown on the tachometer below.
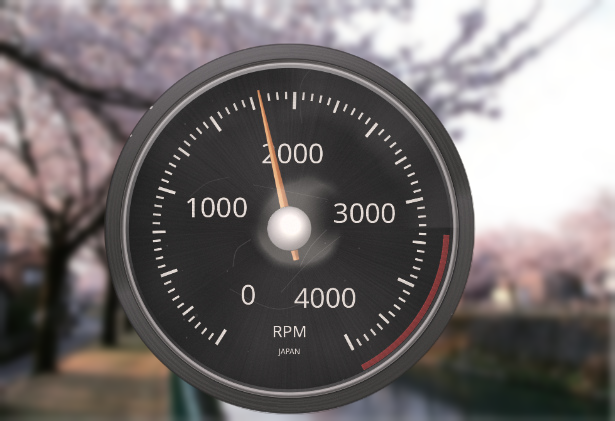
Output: 1800 rpm
